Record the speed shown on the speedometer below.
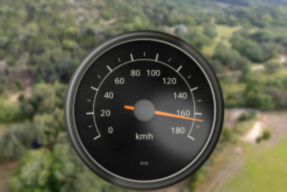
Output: 165 km/h
